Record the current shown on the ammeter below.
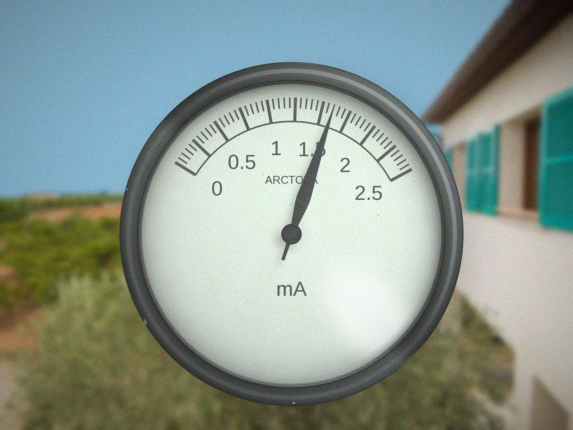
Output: 1.6 mA
